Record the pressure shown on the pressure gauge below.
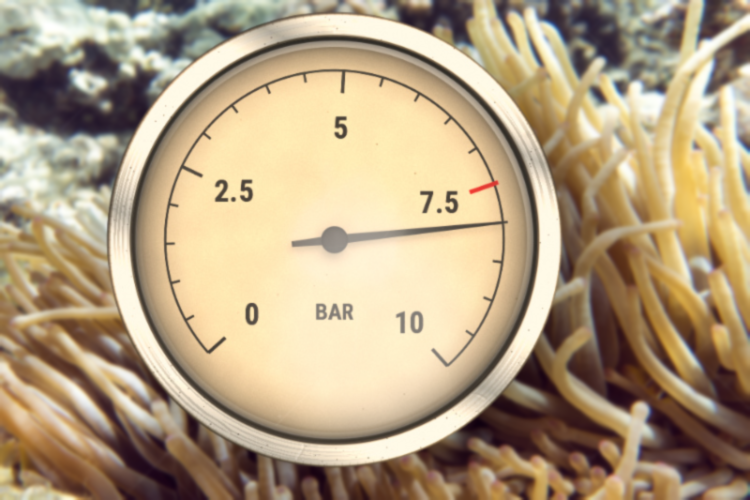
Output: 8 bar
